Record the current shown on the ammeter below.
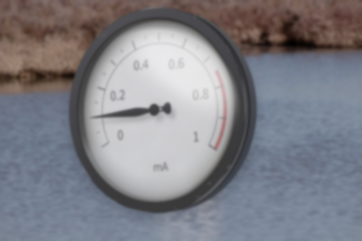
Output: 0.1 mA
